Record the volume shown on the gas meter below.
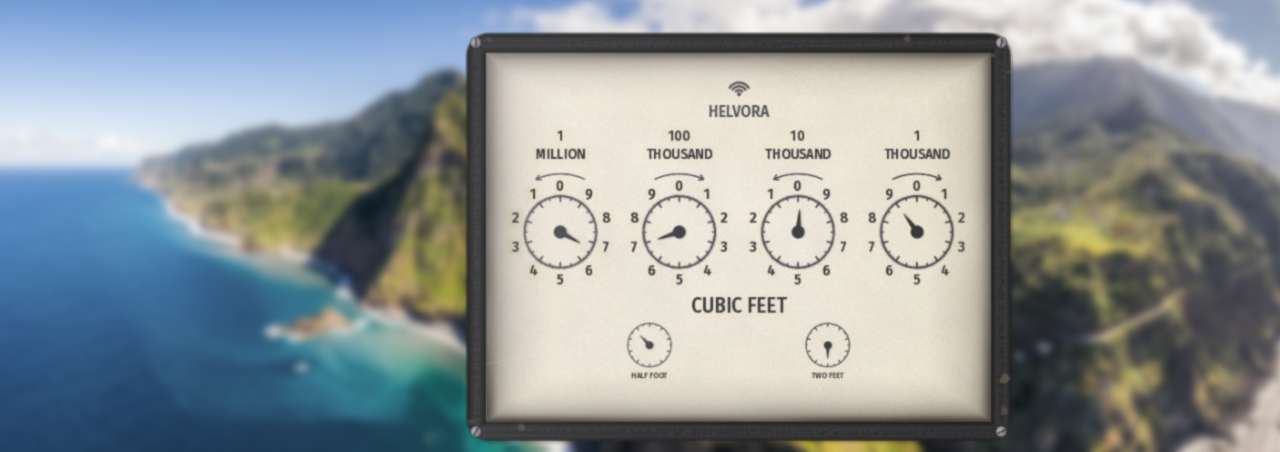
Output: 669900 ft³
